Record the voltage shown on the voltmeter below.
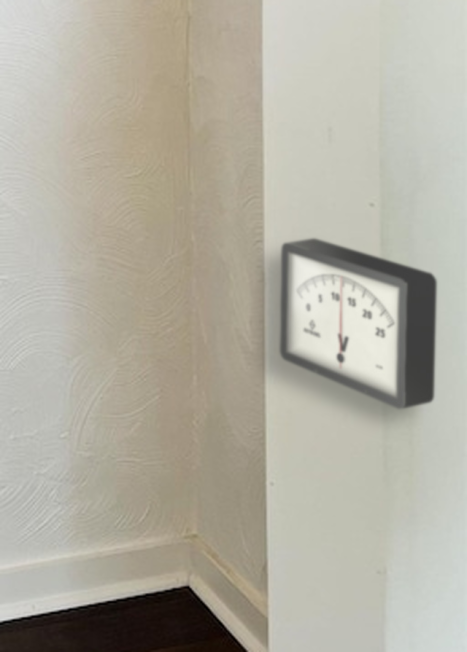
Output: 12.5 V
